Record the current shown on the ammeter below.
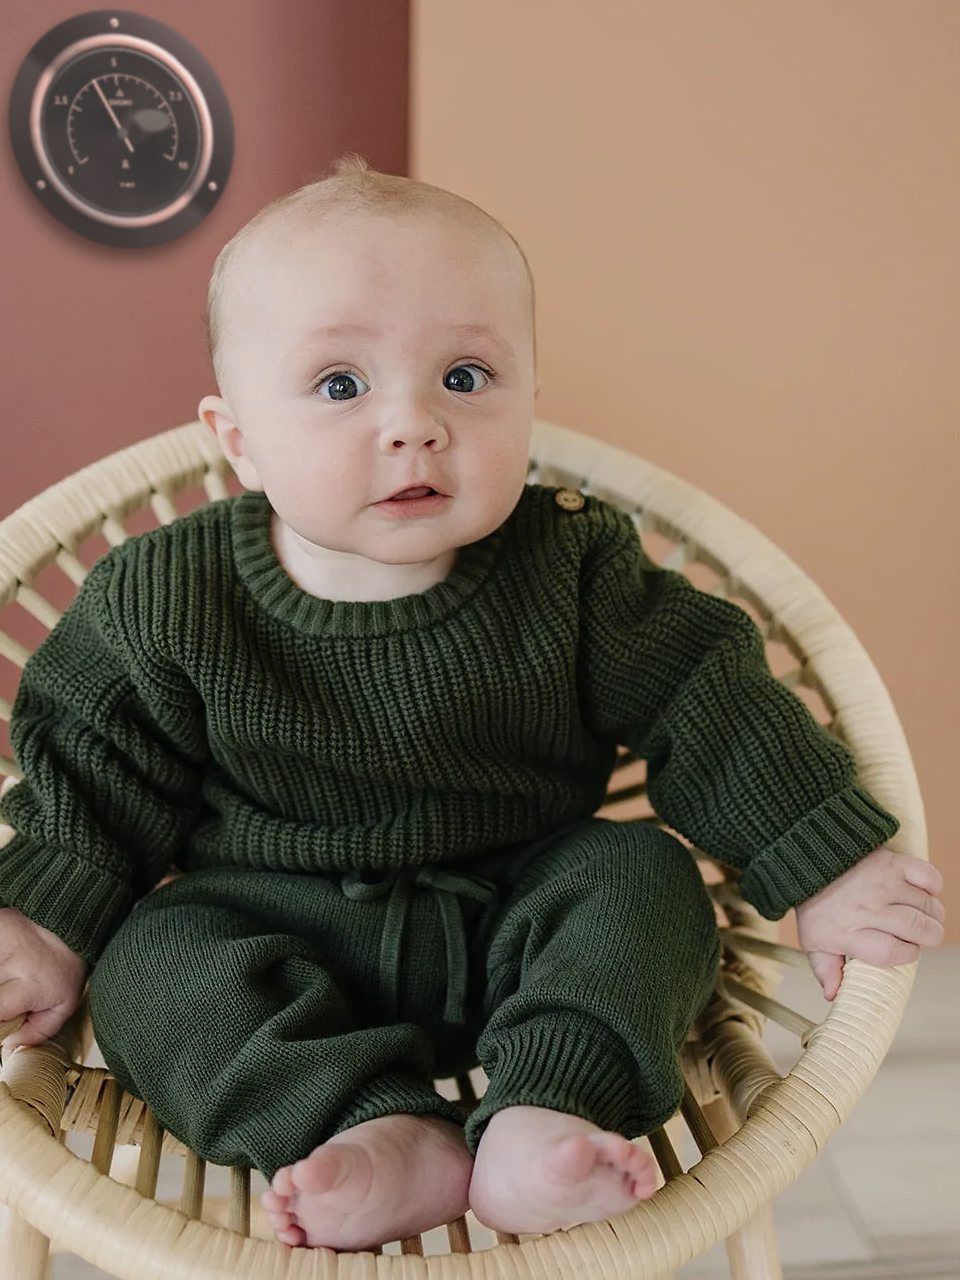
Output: 4 A
